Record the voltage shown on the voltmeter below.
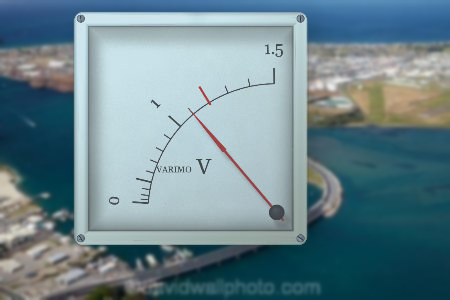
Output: 1.1 V
